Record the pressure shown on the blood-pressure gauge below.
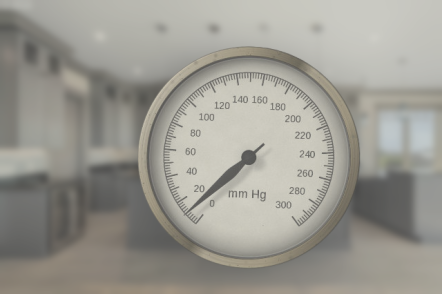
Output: 10 mmHg
